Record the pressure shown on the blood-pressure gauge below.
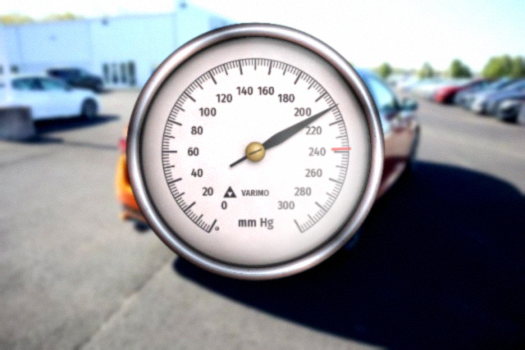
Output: 210 mmHg
